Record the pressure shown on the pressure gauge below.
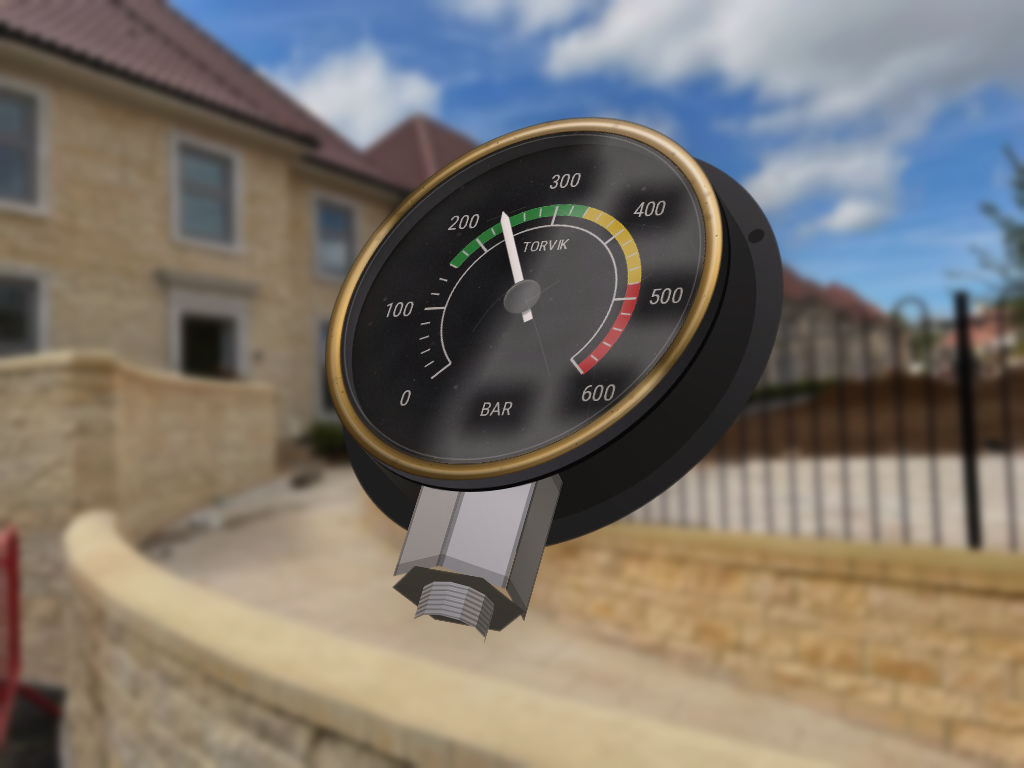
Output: 240 bar
